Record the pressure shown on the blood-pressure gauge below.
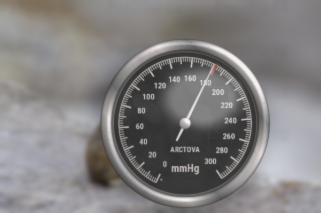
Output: 180 mmHg
